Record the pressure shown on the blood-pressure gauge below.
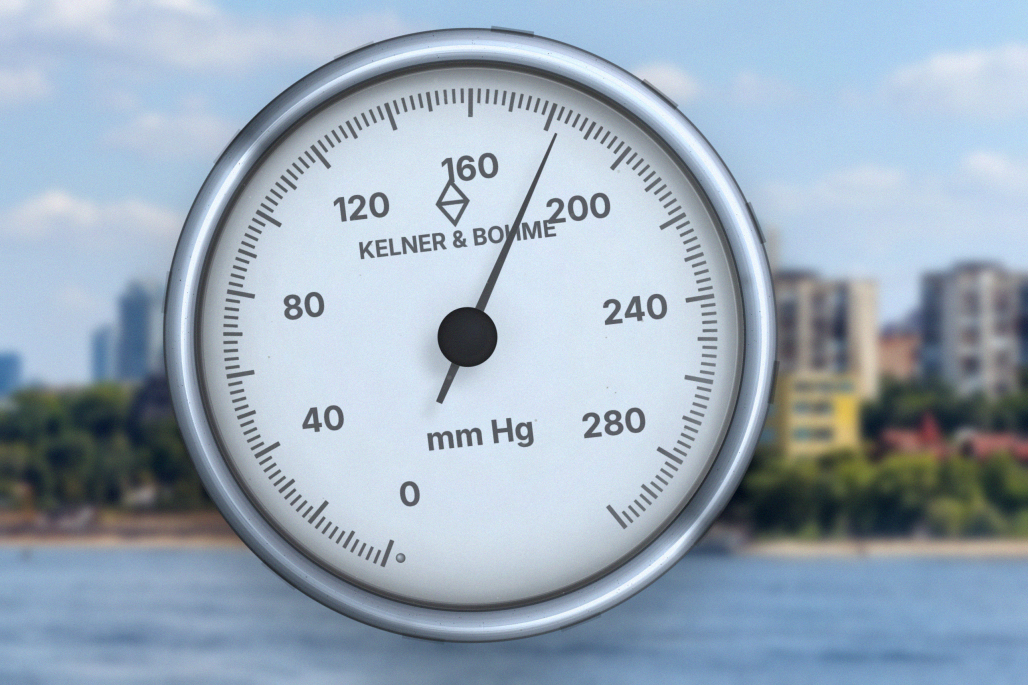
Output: 183 mmHg
